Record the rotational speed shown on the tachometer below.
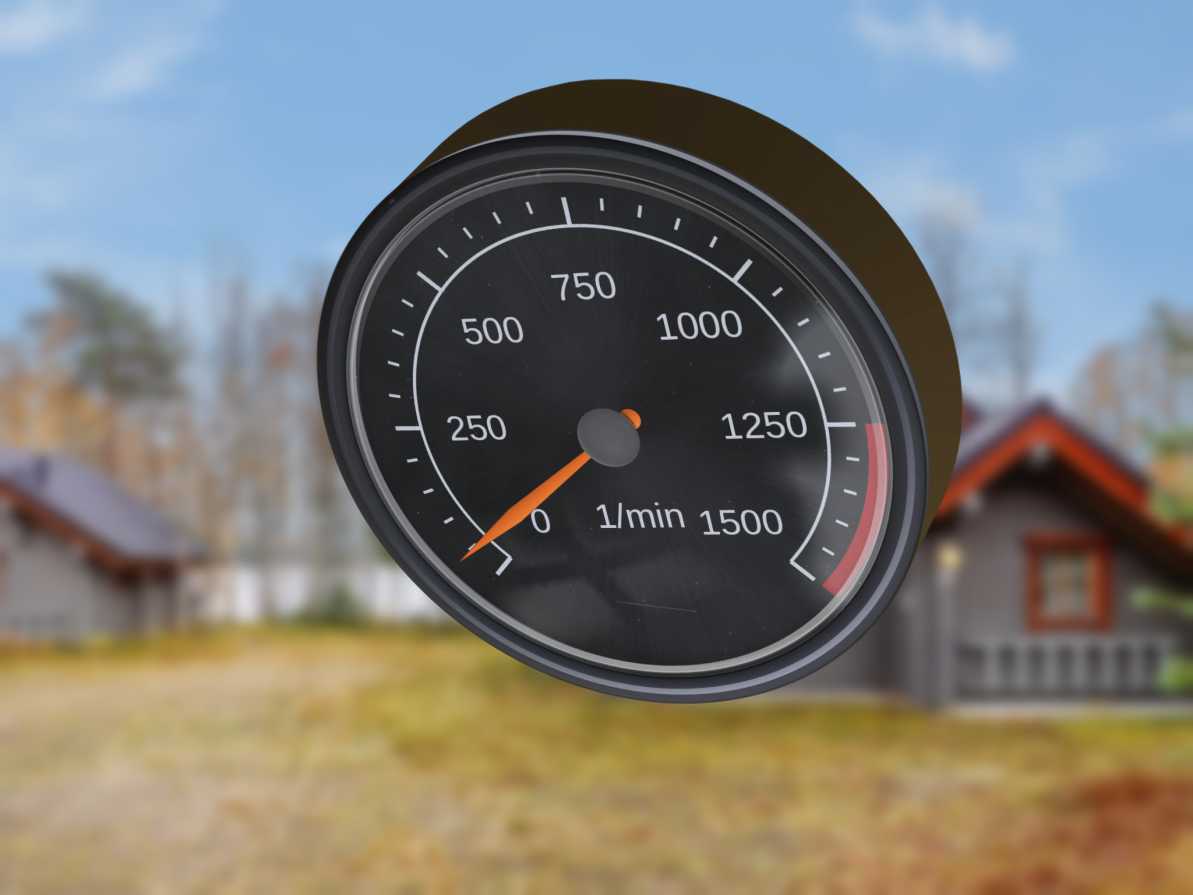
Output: 50 rpm
